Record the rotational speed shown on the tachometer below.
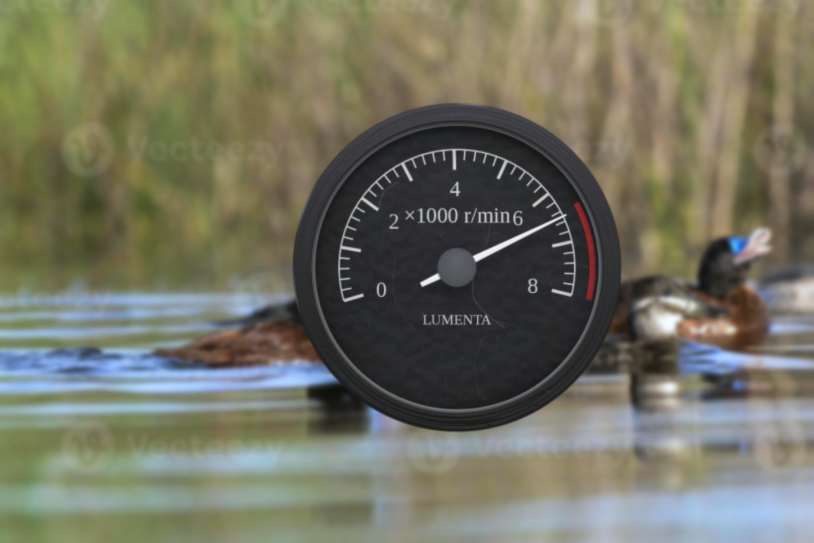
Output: 6500 rpm
